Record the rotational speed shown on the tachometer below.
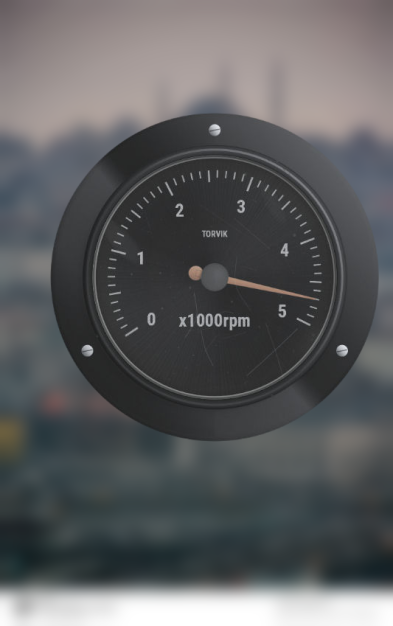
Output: 4700 rpm
